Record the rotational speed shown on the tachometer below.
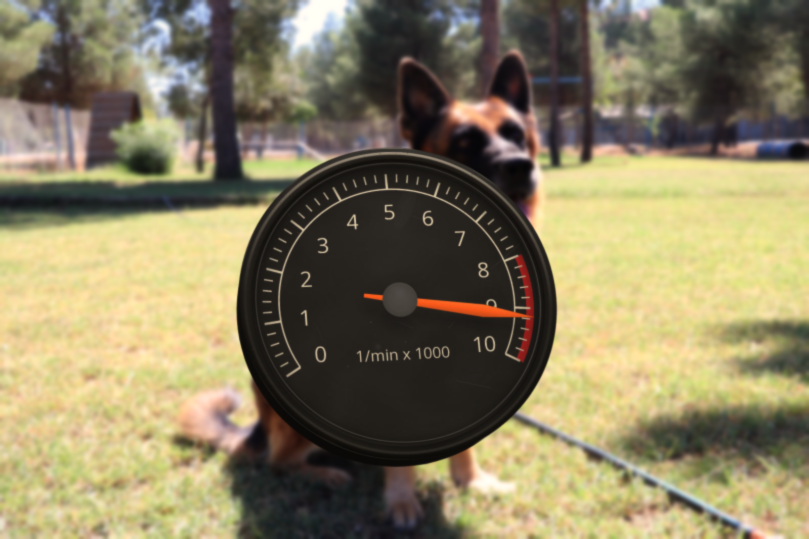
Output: 9200 rpm
